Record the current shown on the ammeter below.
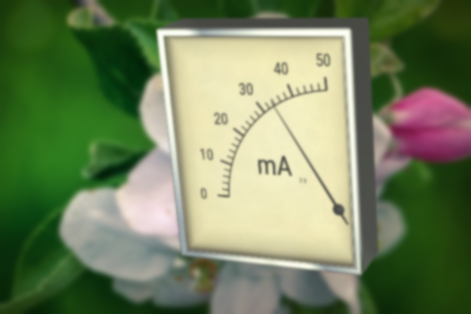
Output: 34 mA
